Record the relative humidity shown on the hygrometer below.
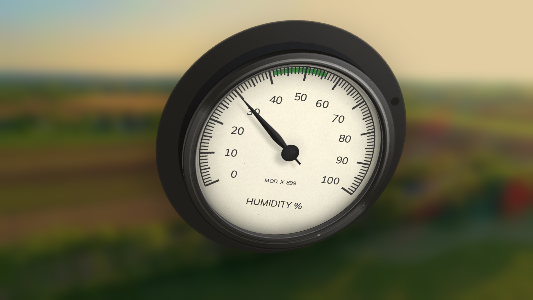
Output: 30 %
